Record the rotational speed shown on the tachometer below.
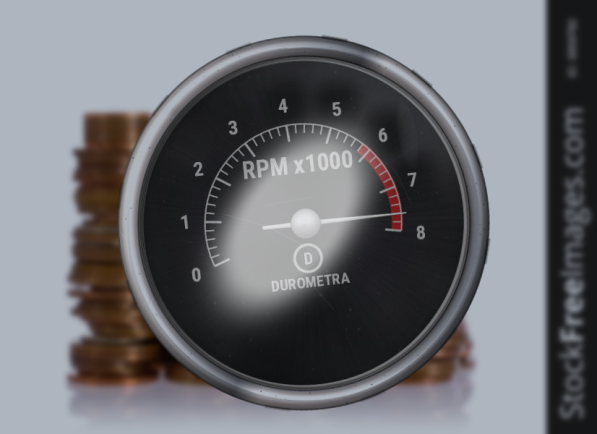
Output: 7600 rpm
